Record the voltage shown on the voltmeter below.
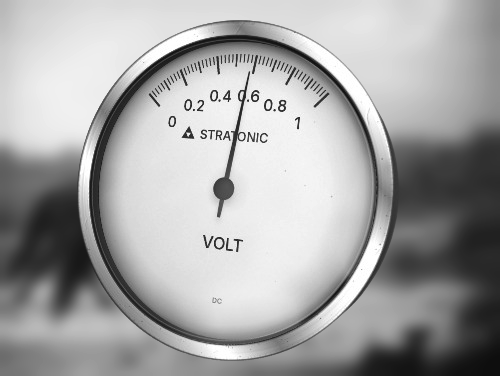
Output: 0.6 V
